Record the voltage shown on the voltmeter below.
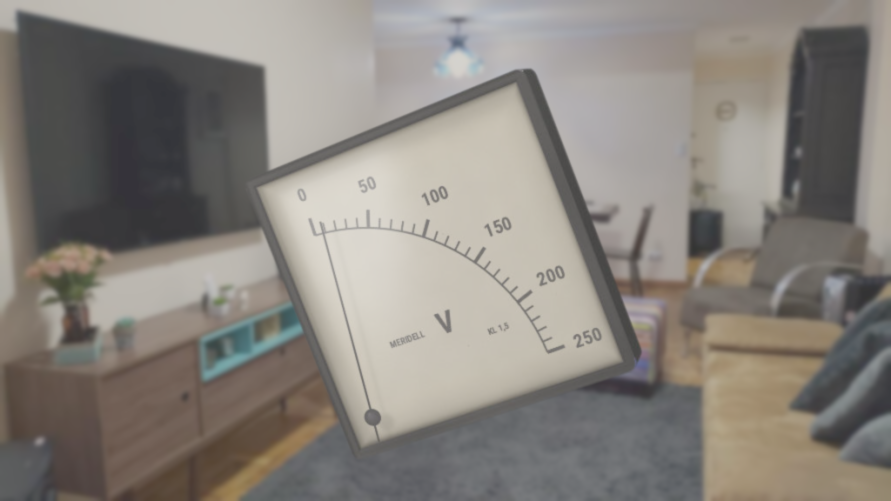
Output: 10 V
